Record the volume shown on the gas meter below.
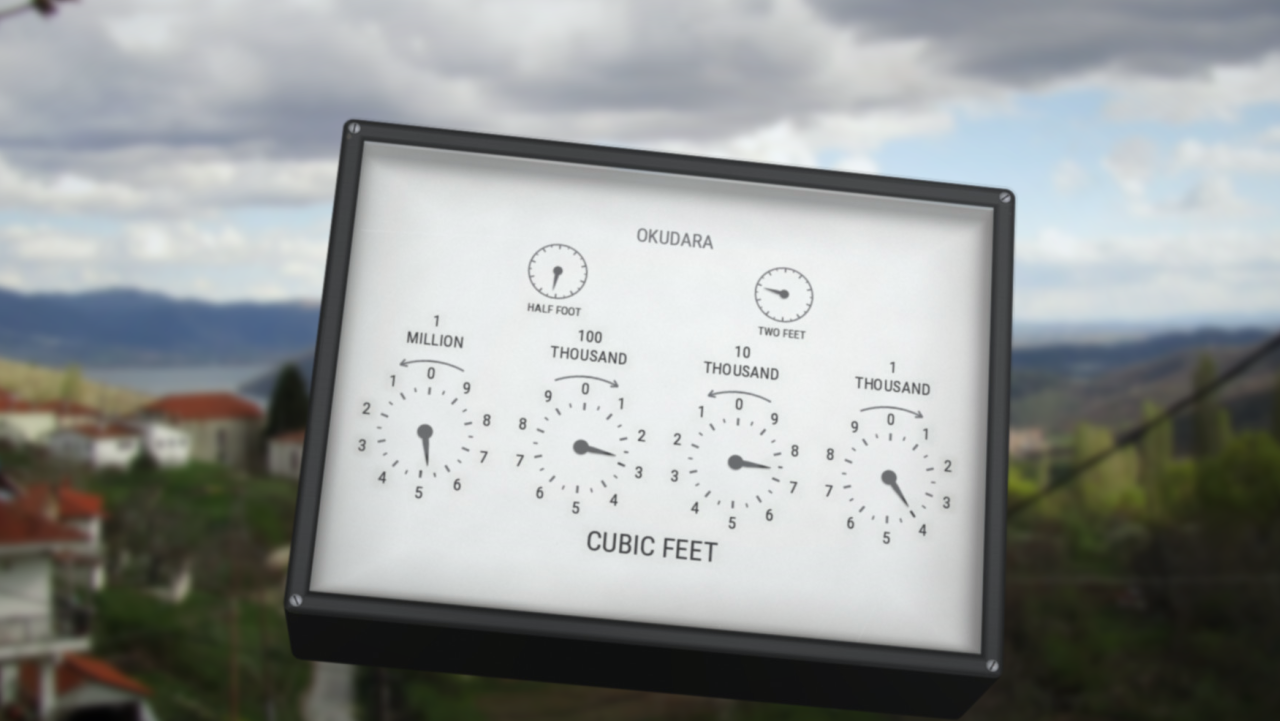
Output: 527400 ft³
